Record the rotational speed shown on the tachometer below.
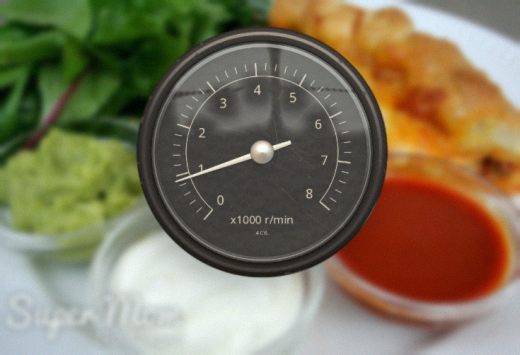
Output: 900 rpm
